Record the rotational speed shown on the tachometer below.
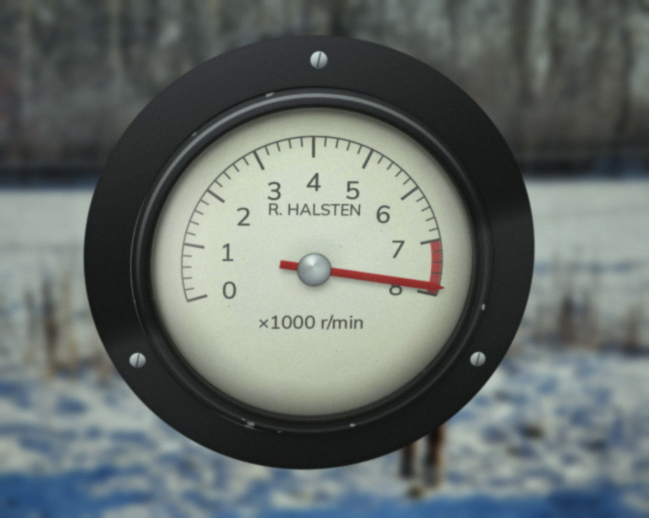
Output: 7800 rpm
